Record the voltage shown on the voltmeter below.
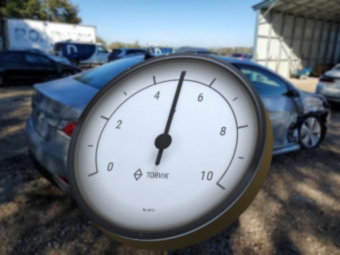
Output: 5 V
